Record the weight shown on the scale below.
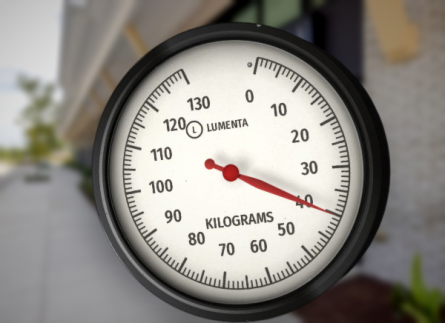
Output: 40 kg
